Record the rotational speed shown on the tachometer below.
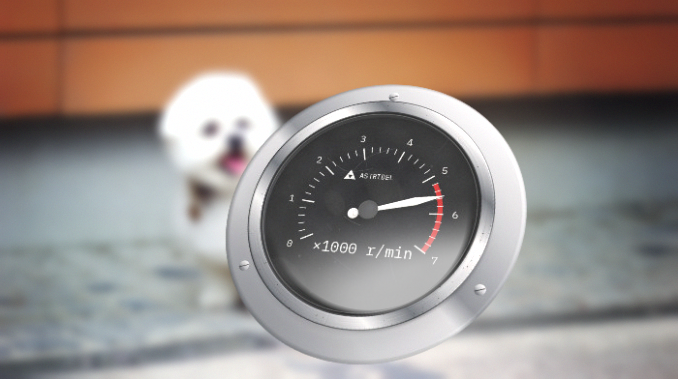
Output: 5600 rpm
